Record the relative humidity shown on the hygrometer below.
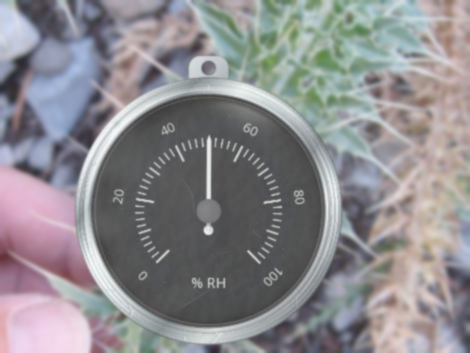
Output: 50 %
